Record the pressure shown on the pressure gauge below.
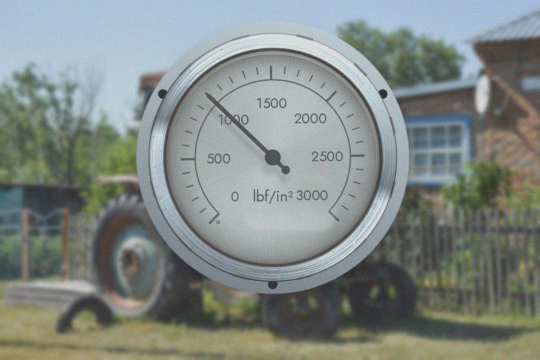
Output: 1000 psi
